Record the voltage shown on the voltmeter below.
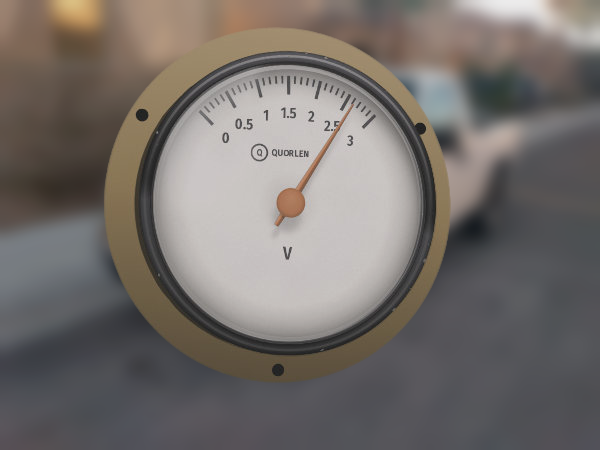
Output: 2.6 V
